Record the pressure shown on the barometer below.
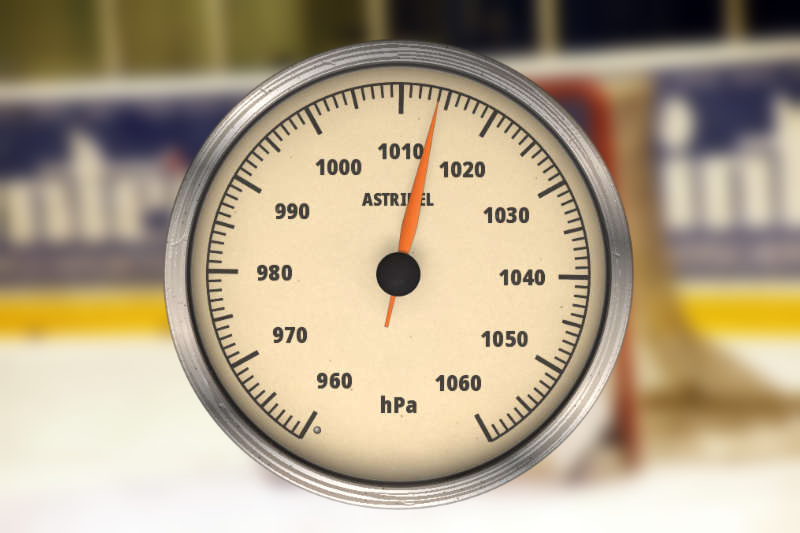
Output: 1014 hPa
